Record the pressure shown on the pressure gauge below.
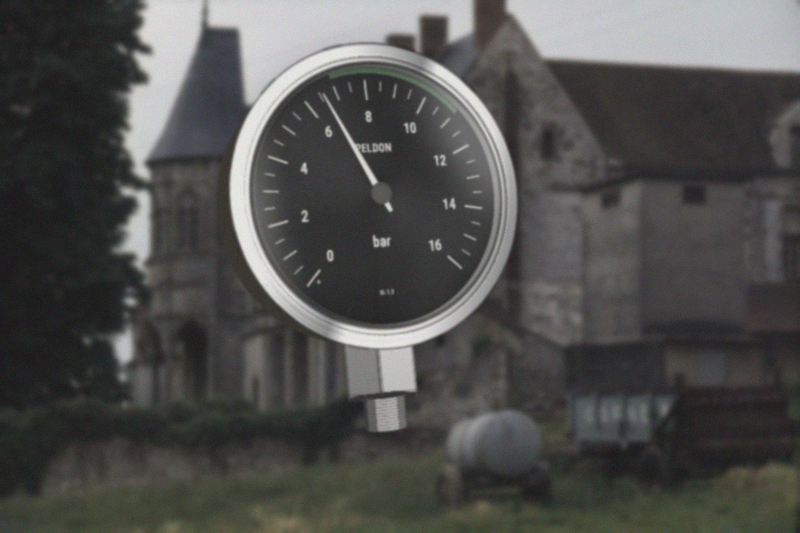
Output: 6.5 bar
